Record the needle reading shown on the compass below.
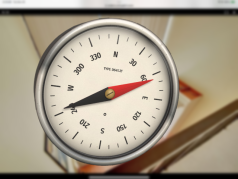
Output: 65 °
